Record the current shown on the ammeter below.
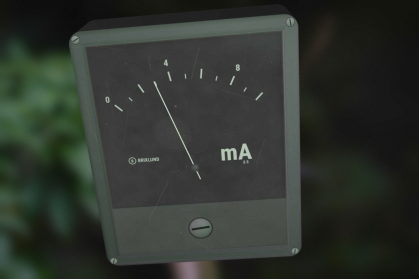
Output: 3 mA
